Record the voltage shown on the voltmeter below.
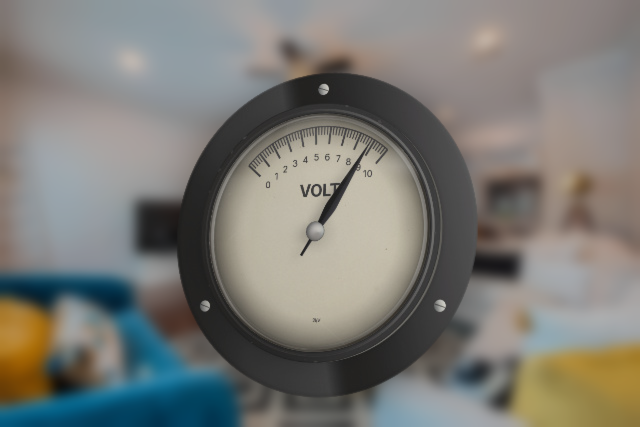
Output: 9 V
